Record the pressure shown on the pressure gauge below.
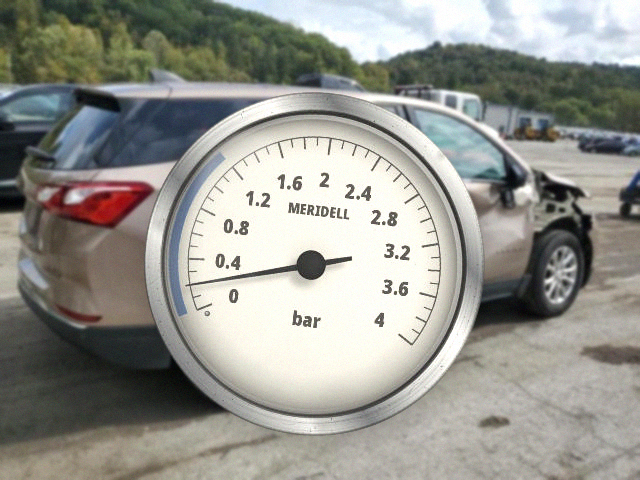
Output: 0.2 bar
